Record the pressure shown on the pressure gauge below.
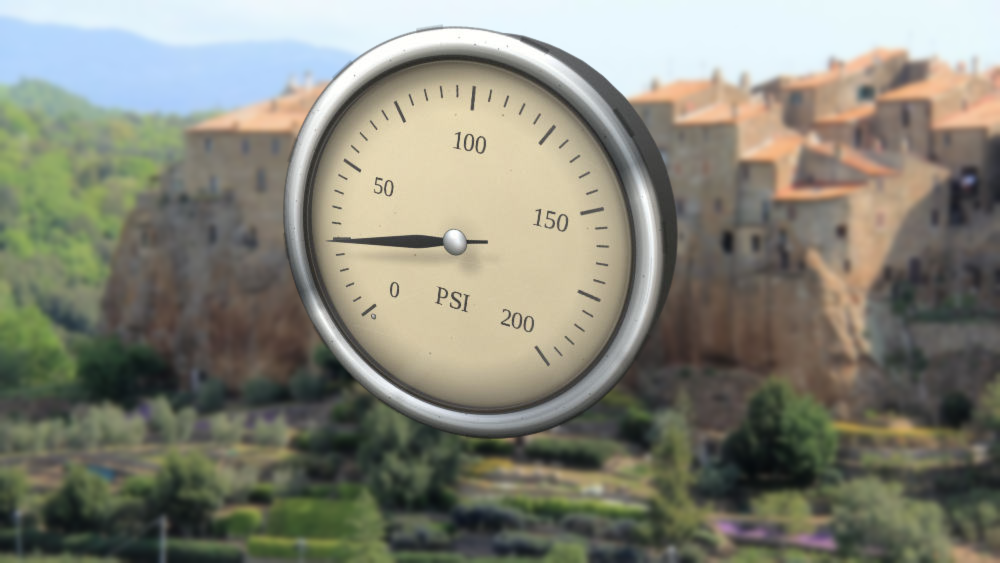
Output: 25 psi
